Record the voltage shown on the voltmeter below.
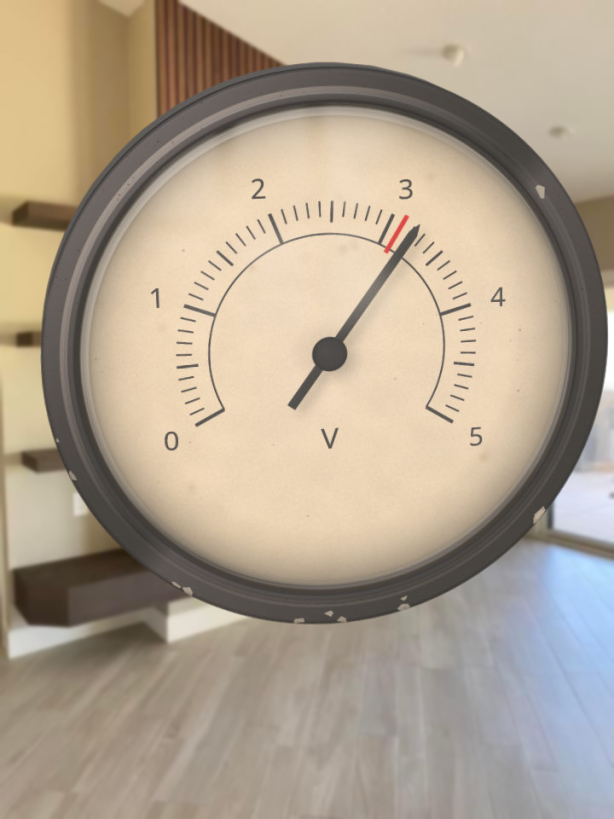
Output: 3.2 V
